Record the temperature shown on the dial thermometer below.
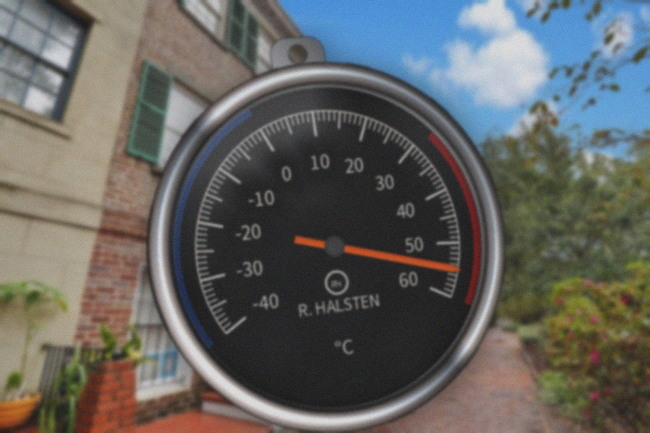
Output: 55 °C
